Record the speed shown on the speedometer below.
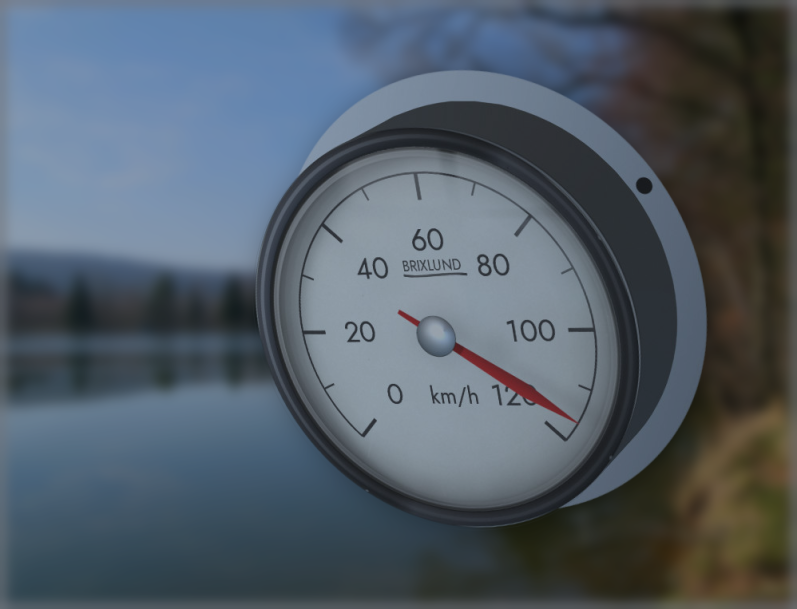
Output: 115 km/h
